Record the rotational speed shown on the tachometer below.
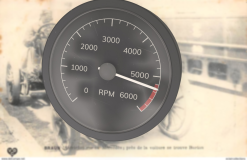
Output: 5300 rpm
